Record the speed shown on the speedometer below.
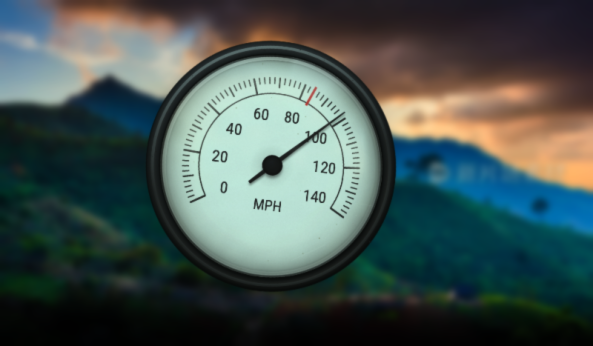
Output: 98 mph
